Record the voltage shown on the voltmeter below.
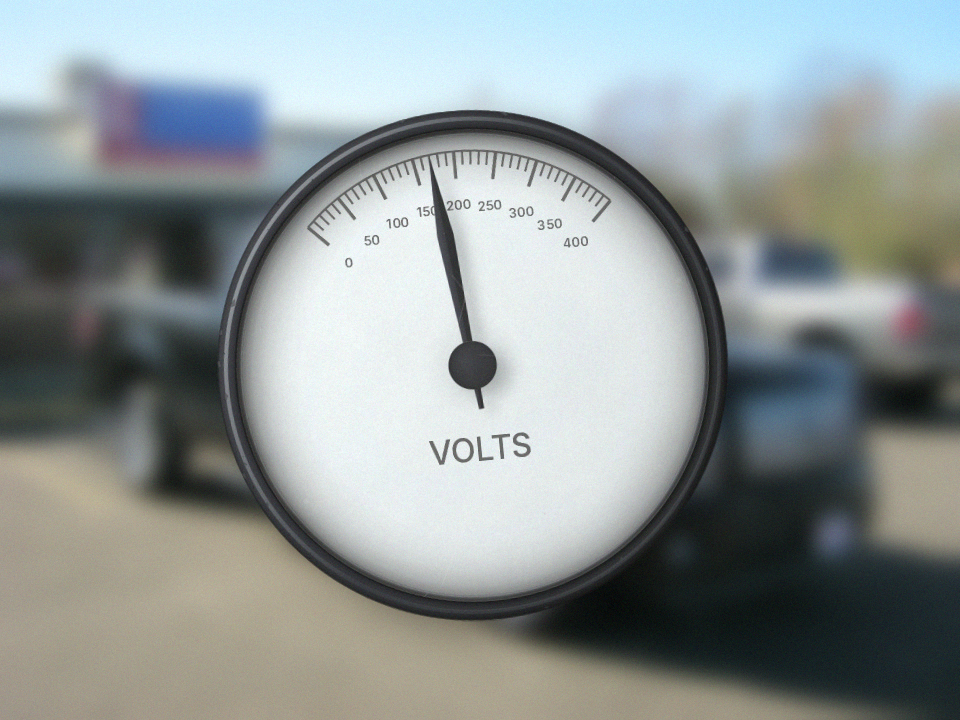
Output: 170 V
